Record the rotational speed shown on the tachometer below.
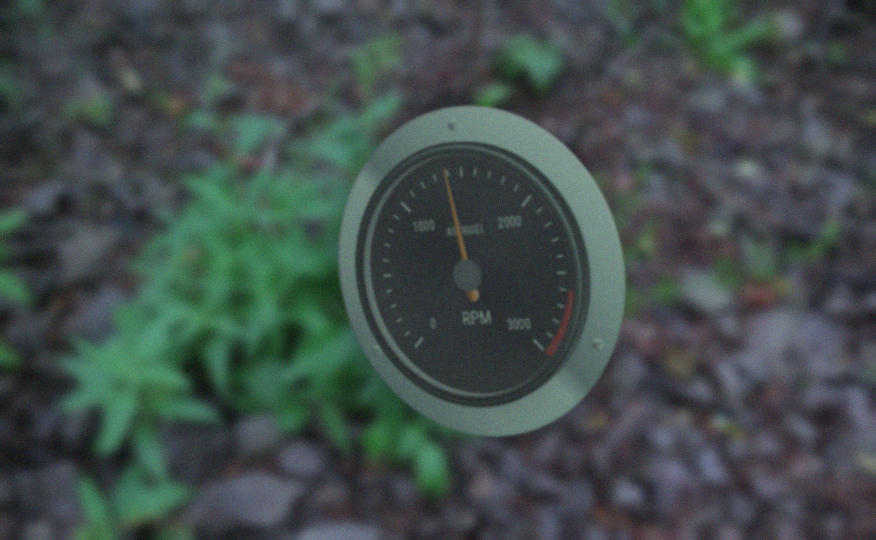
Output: 1400 rpm
